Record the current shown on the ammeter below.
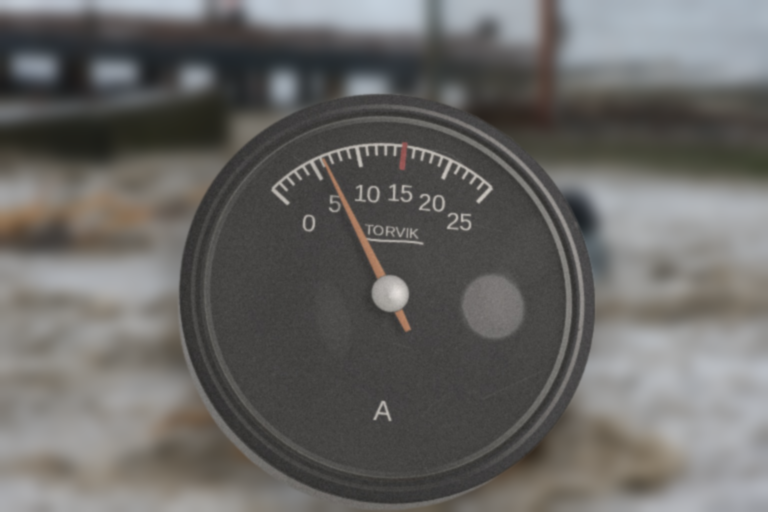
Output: 6 A
